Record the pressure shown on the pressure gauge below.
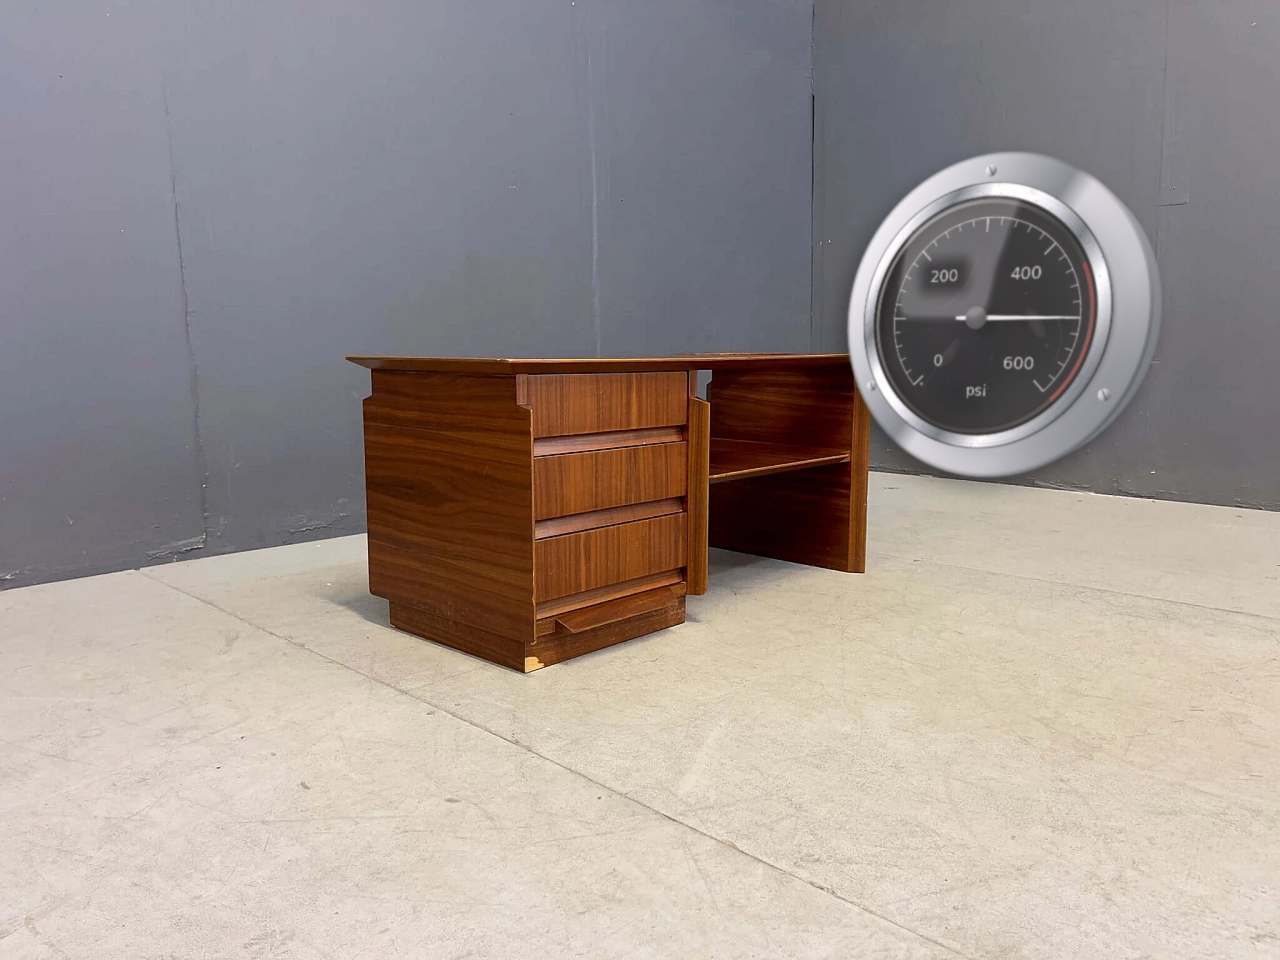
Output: 500 psi
